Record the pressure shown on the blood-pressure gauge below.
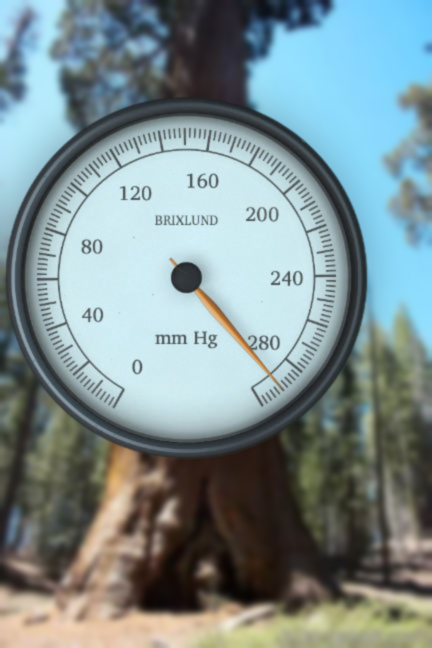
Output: 290 mmHg
